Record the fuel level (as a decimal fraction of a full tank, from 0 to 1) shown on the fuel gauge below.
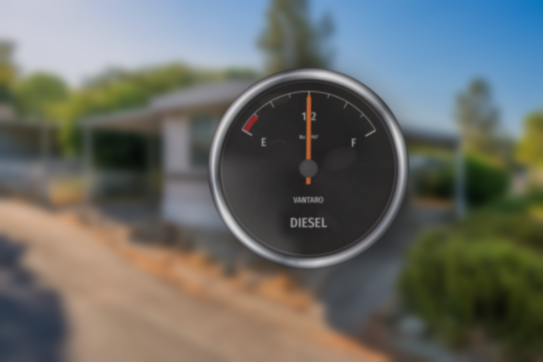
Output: 0.5
